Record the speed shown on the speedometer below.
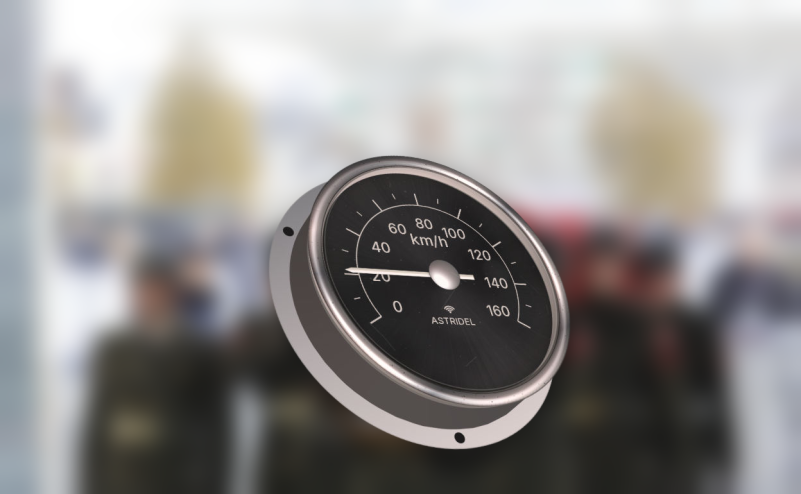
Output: 20 km/h
